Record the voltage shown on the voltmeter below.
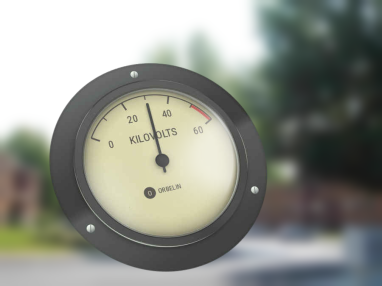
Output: 30 kV
